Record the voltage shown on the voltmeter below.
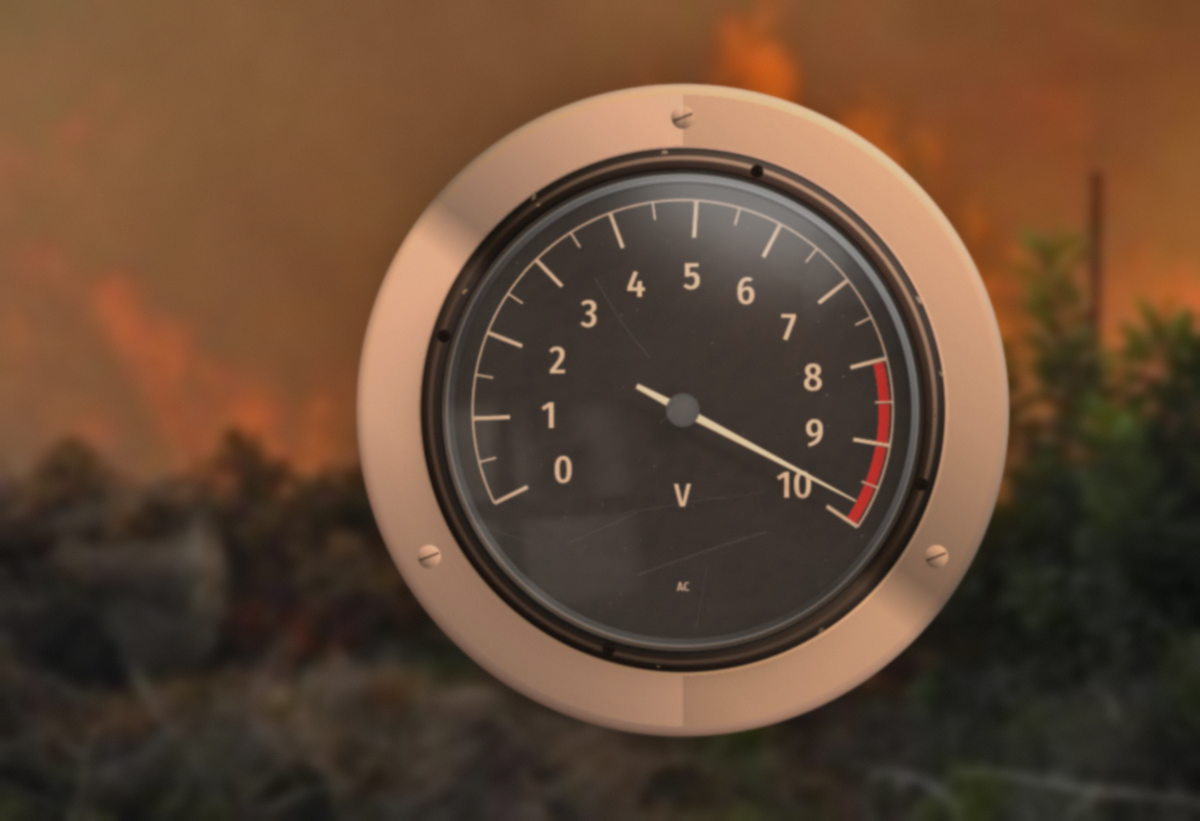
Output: 9.75 V
